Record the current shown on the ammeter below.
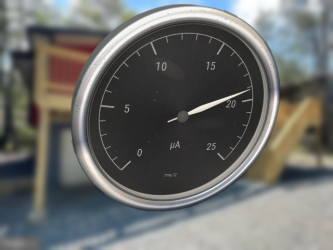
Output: 19 µA
